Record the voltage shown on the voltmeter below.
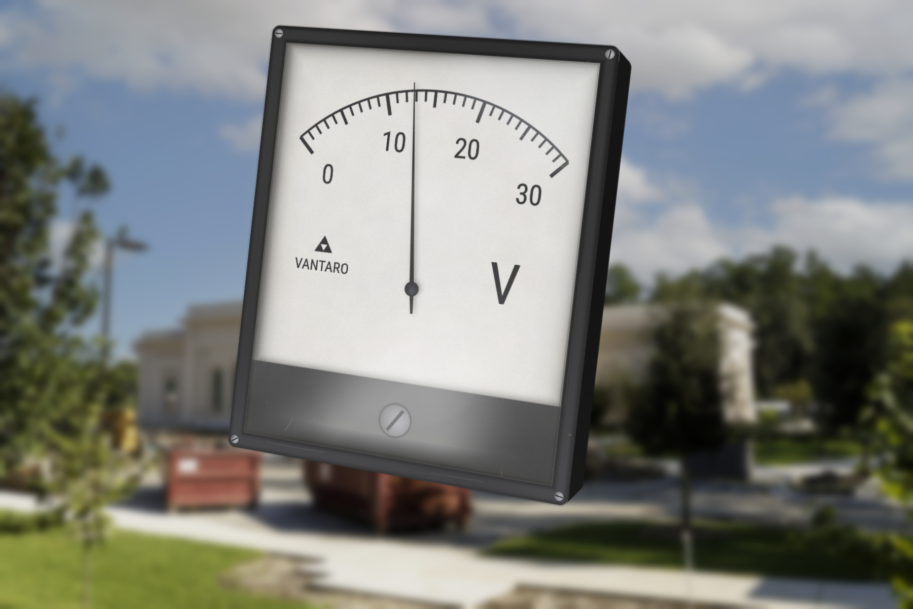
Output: 13 V
